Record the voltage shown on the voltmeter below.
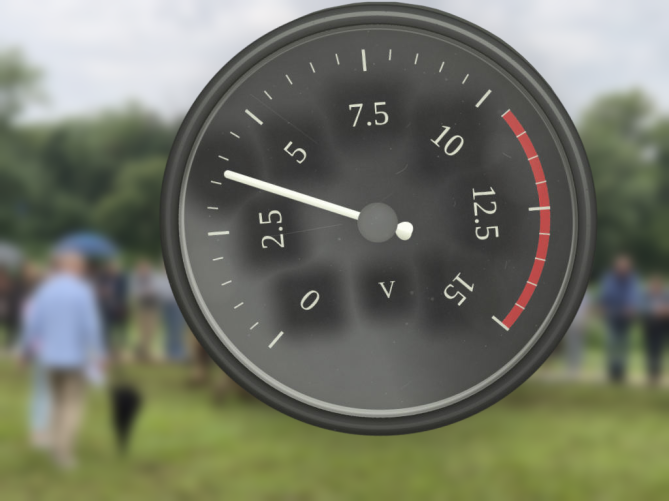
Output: 3.75 V
